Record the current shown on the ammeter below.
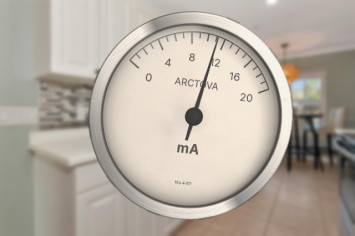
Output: 11 mA
